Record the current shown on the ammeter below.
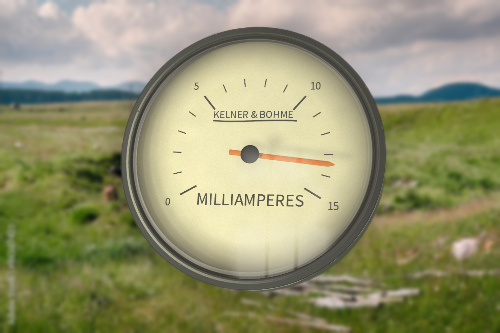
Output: 13.5 mA
